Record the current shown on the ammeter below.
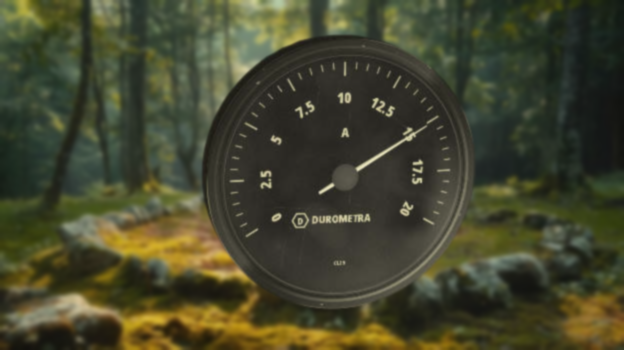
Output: 15 A
